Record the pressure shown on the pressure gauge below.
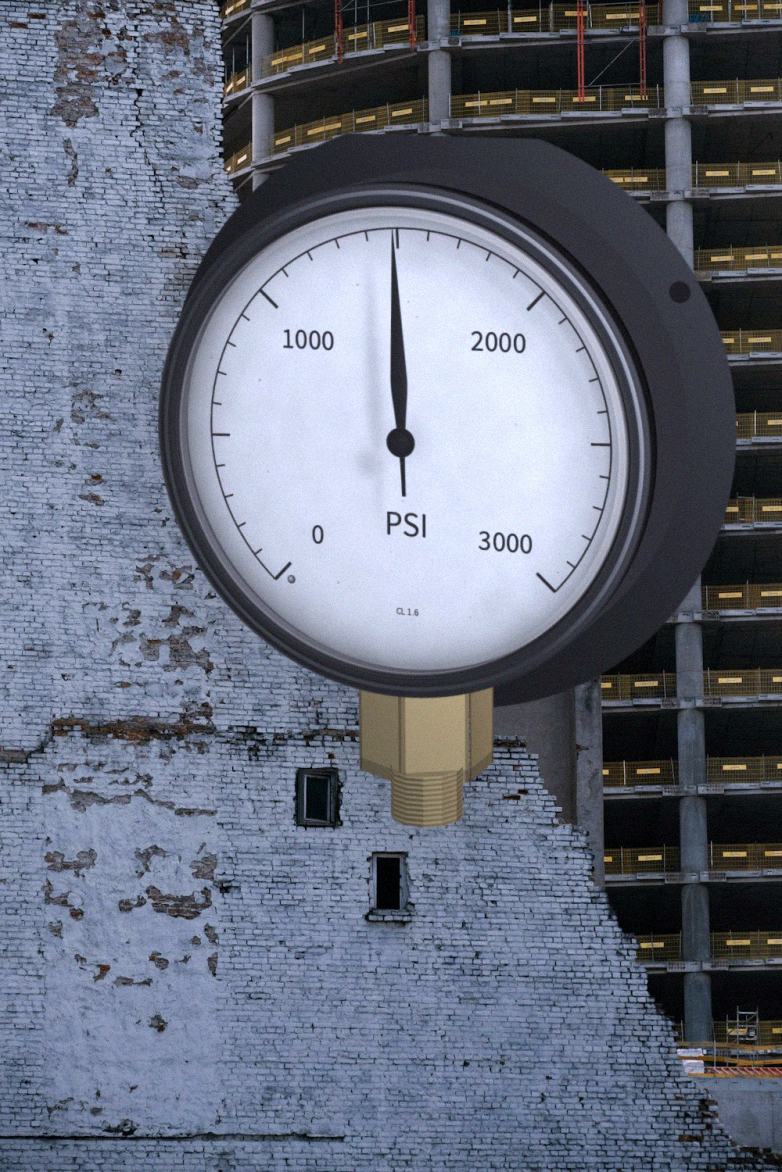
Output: 1500 psi
